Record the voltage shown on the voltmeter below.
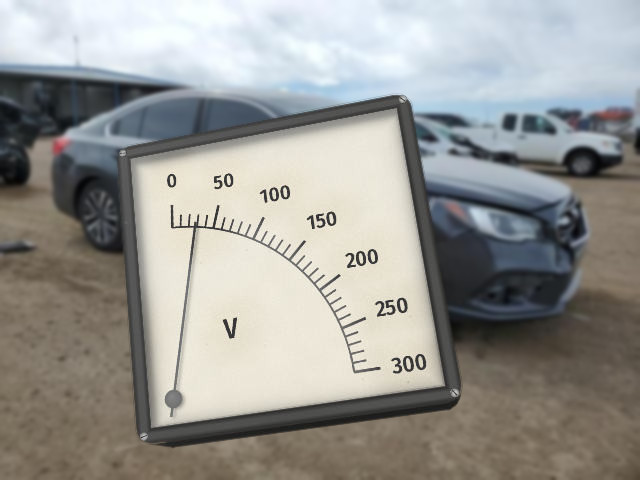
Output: 30 V
